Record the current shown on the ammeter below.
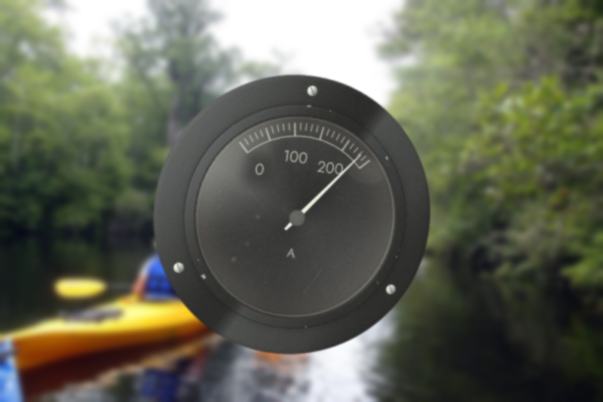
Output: 230 A
